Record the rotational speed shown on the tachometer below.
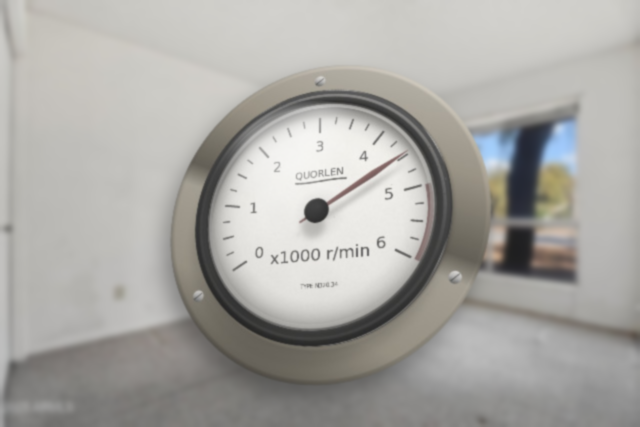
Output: 4500 rpm
